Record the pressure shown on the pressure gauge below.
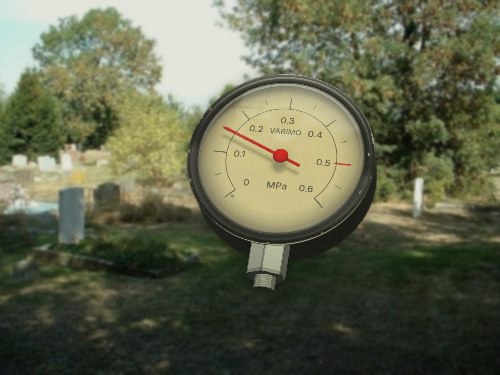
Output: 0.15 MPa
